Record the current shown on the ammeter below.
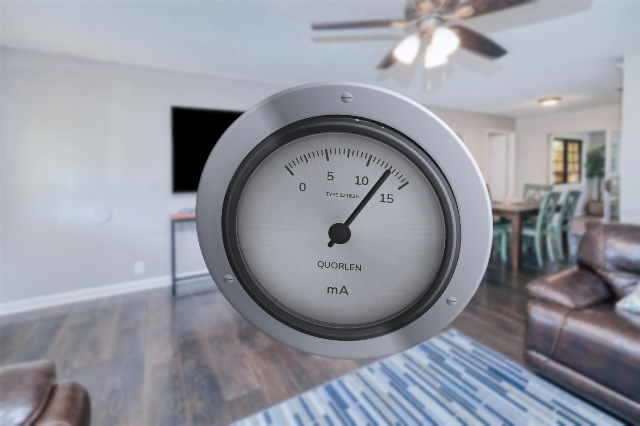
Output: 12.5 mA
